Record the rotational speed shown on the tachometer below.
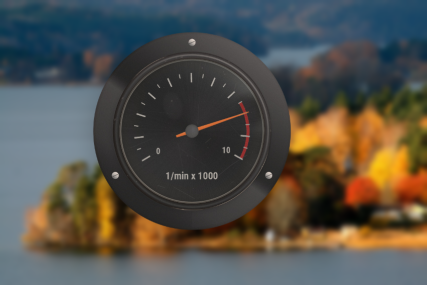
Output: 8000 rpm
